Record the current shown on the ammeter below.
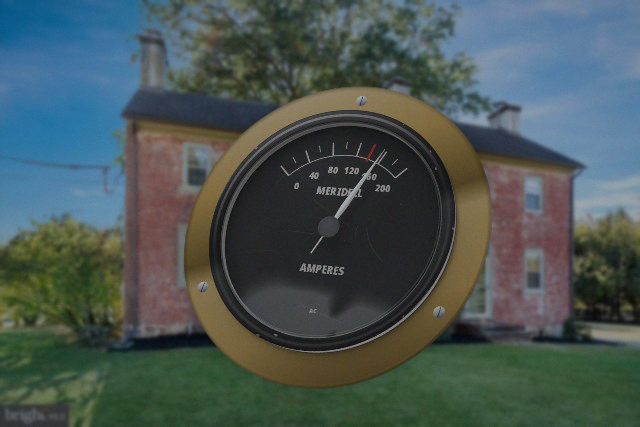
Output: 160 A
